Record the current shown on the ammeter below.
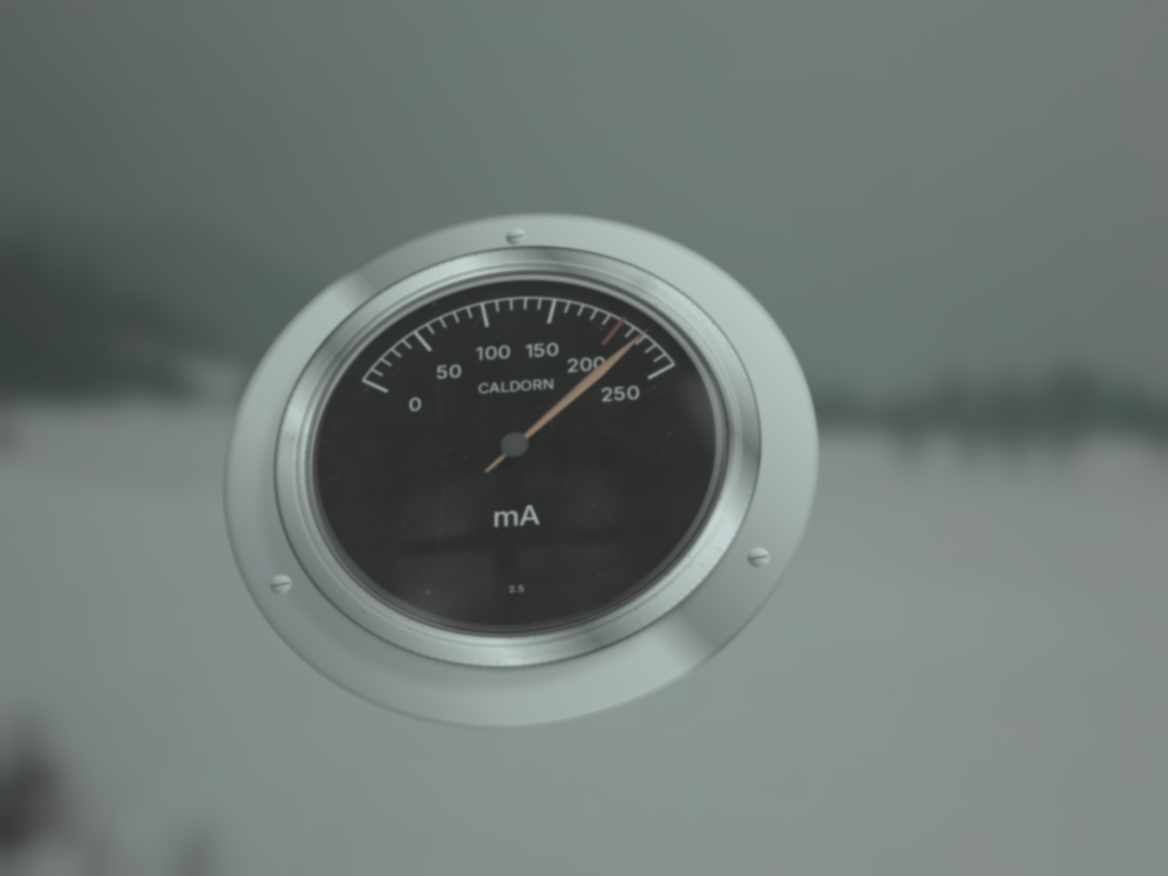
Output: 220 mA
